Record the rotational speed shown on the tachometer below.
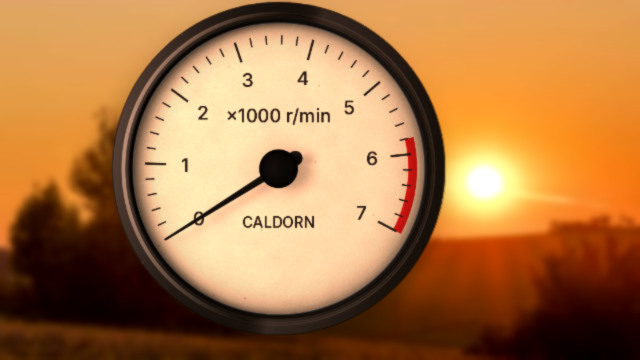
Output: 0 rpm
